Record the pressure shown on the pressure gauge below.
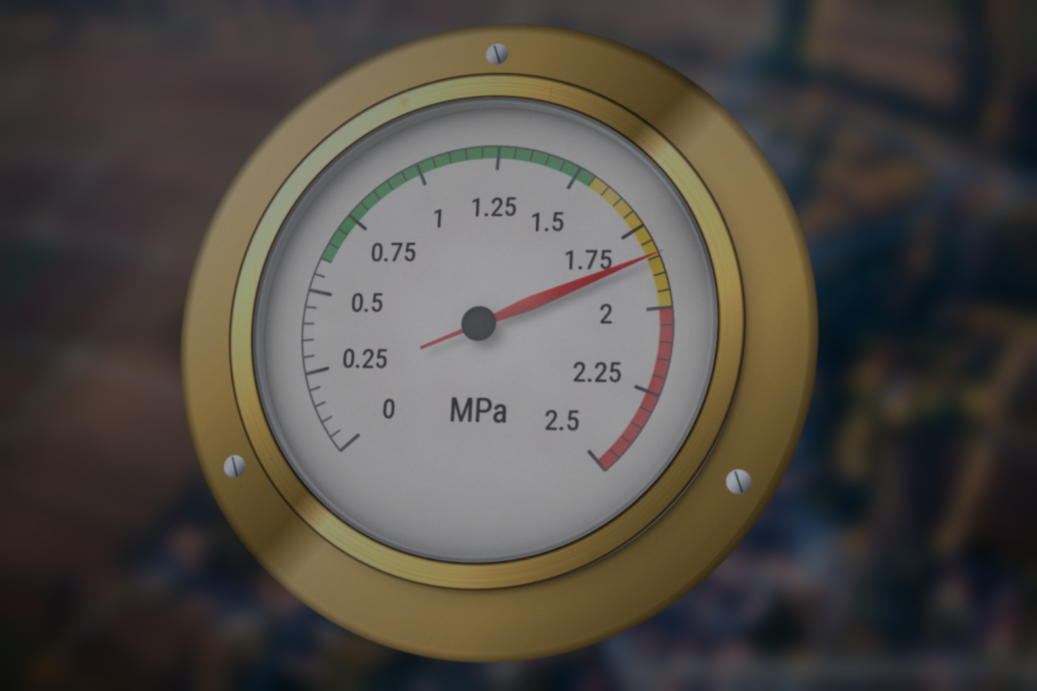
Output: 1.85 MPa
